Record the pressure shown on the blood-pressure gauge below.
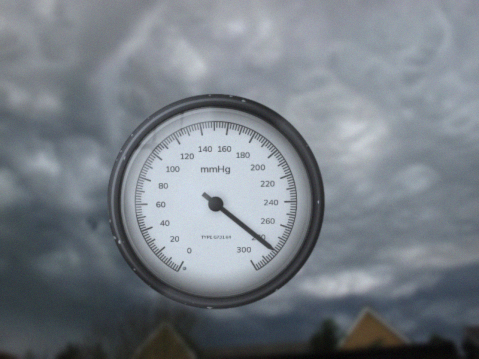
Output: 280 mmHg
